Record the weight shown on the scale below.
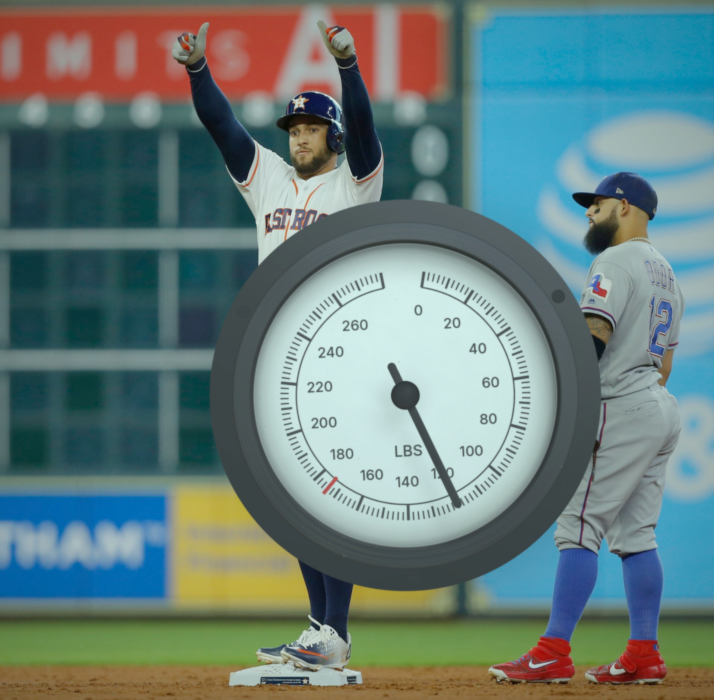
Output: 120 lb
